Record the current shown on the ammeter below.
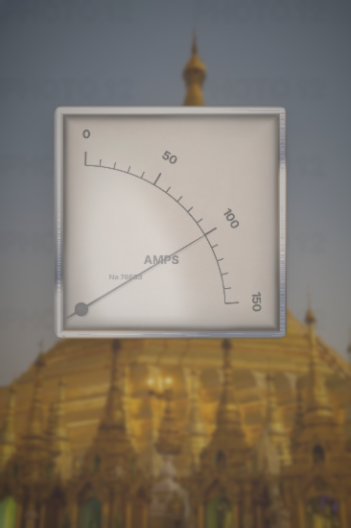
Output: 100 A
